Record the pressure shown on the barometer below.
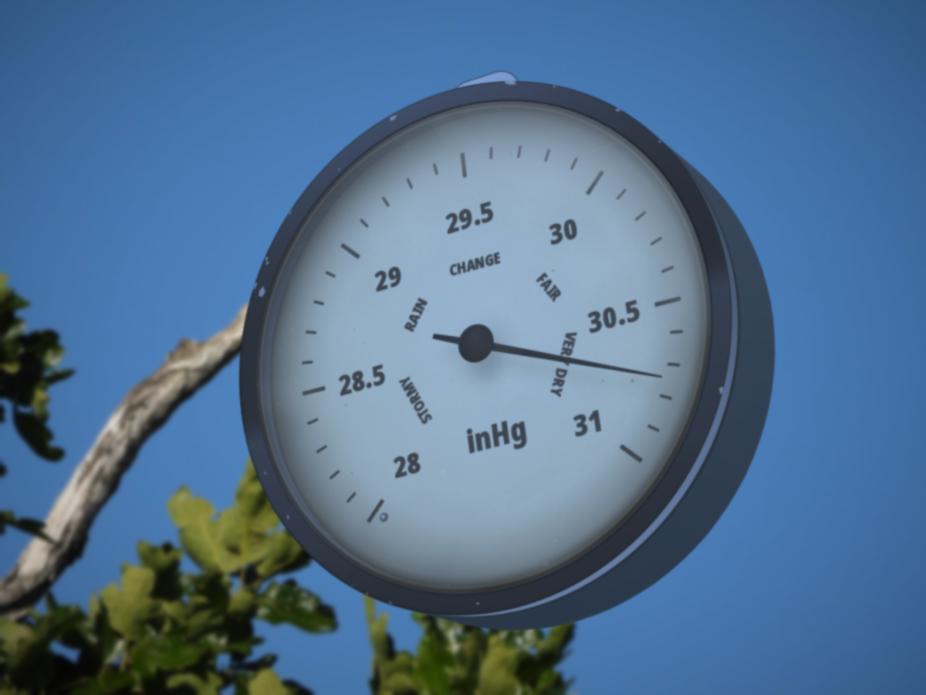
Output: 30.75 inHg
